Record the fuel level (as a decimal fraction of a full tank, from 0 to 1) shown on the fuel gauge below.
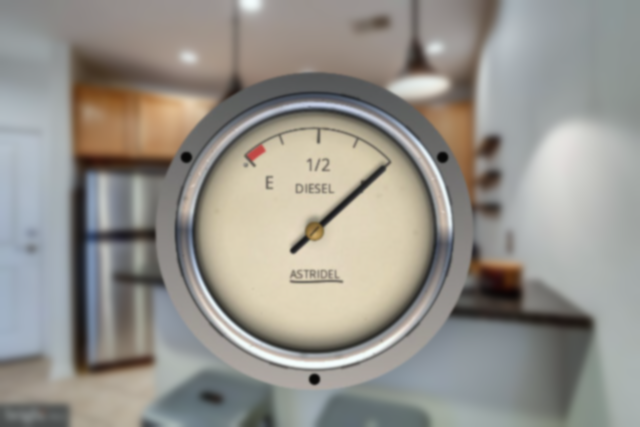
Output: 1
